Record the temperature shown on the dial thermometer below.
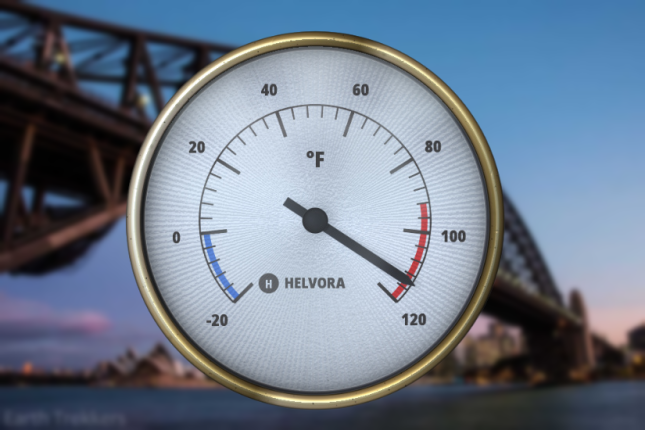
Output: 114 °F
